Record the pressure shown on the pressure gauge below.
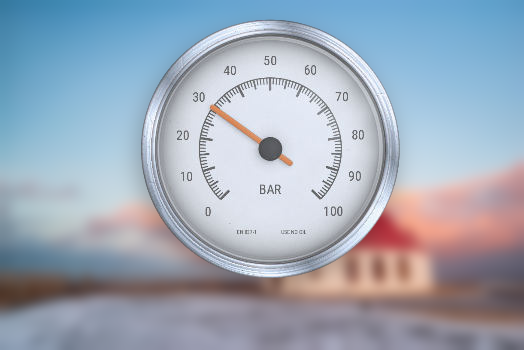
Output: 30 bar
